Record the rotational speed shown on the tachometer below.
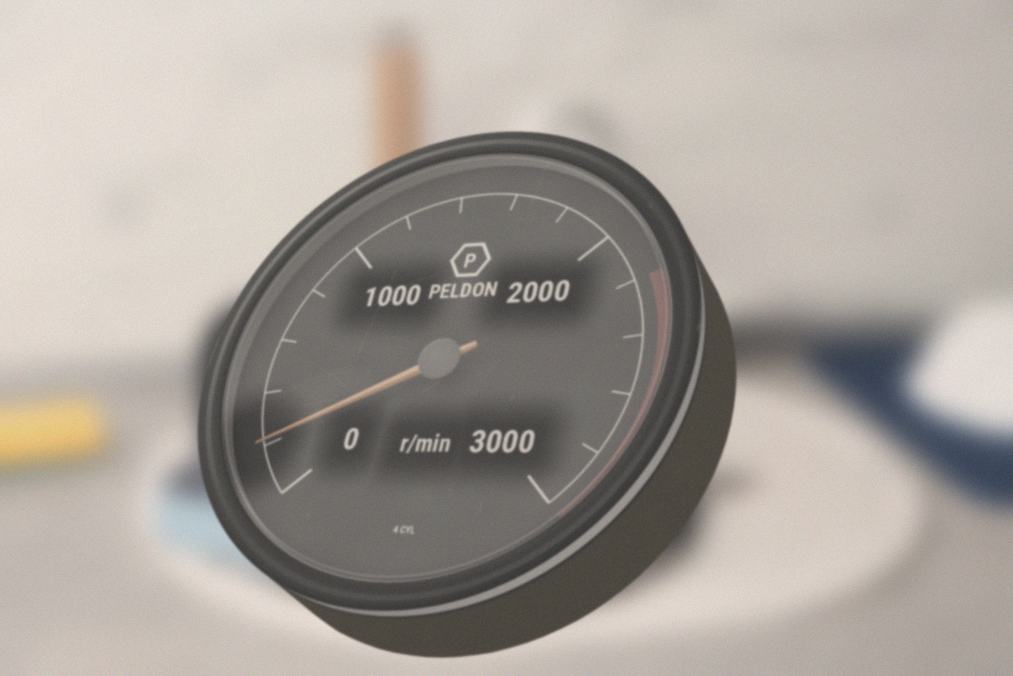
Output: 200 rpm
